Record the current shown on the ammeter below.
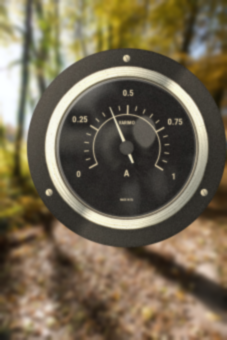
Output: 0.4 A
